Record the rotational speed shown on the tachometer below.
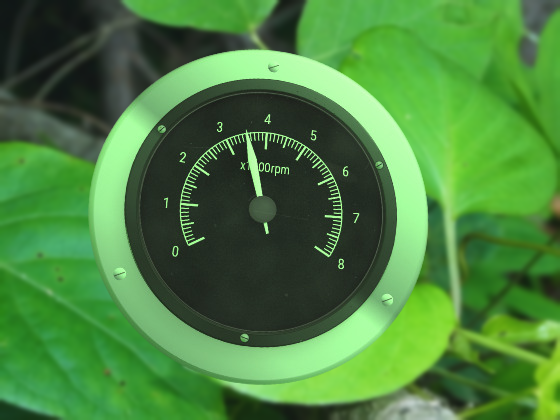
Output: 3500 rpm
